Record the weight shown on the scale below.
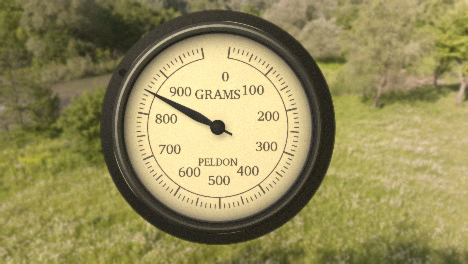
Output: 850 g
